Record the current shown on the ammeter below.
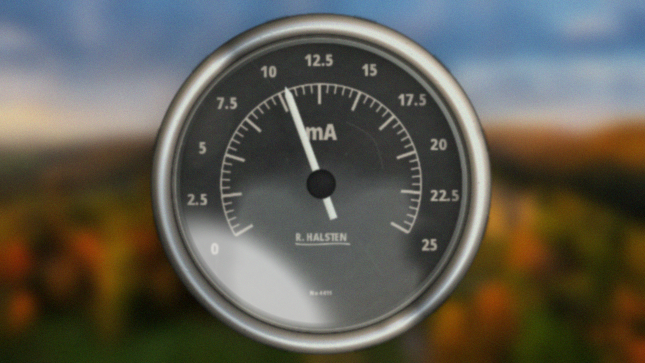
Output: 10.5 mA
